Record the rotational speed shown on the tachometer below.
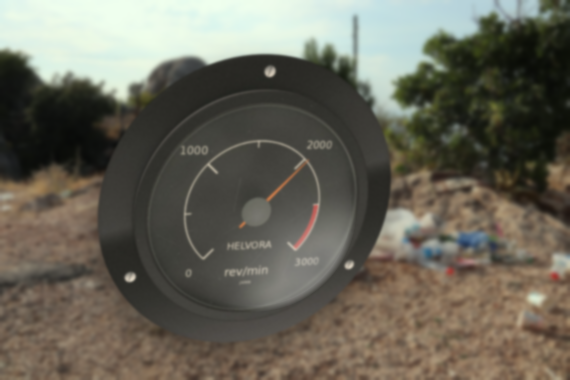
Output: 2000 rpm
